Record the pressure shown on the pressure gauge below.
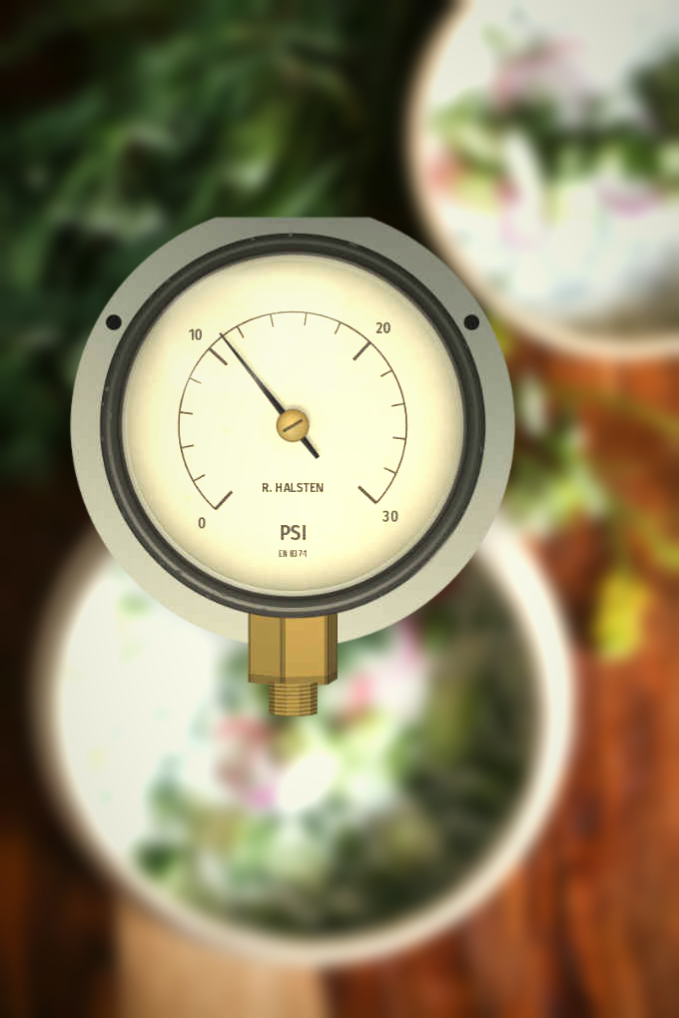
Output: 11 psi
